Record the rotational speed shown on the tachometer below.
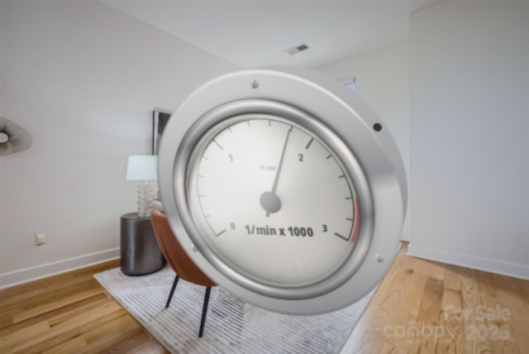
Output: 1800 rpm
